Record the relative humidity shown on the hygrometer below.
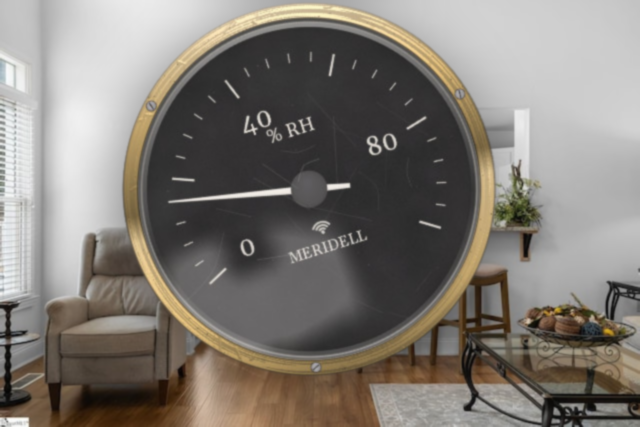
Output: 16 %
